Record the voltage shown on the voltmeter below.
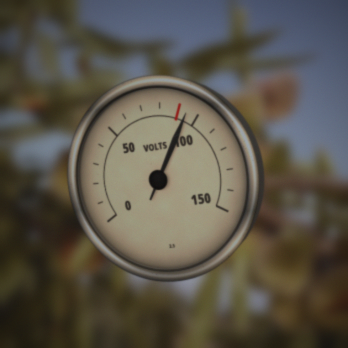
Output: 95 V
